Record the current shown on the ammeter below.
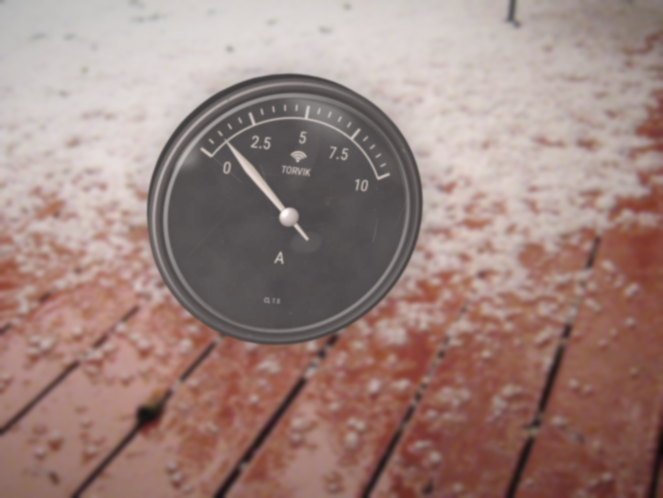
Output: 1 A
